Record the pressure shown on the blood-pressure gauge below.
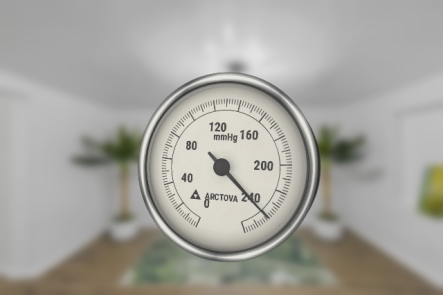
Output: 240 mmHg
